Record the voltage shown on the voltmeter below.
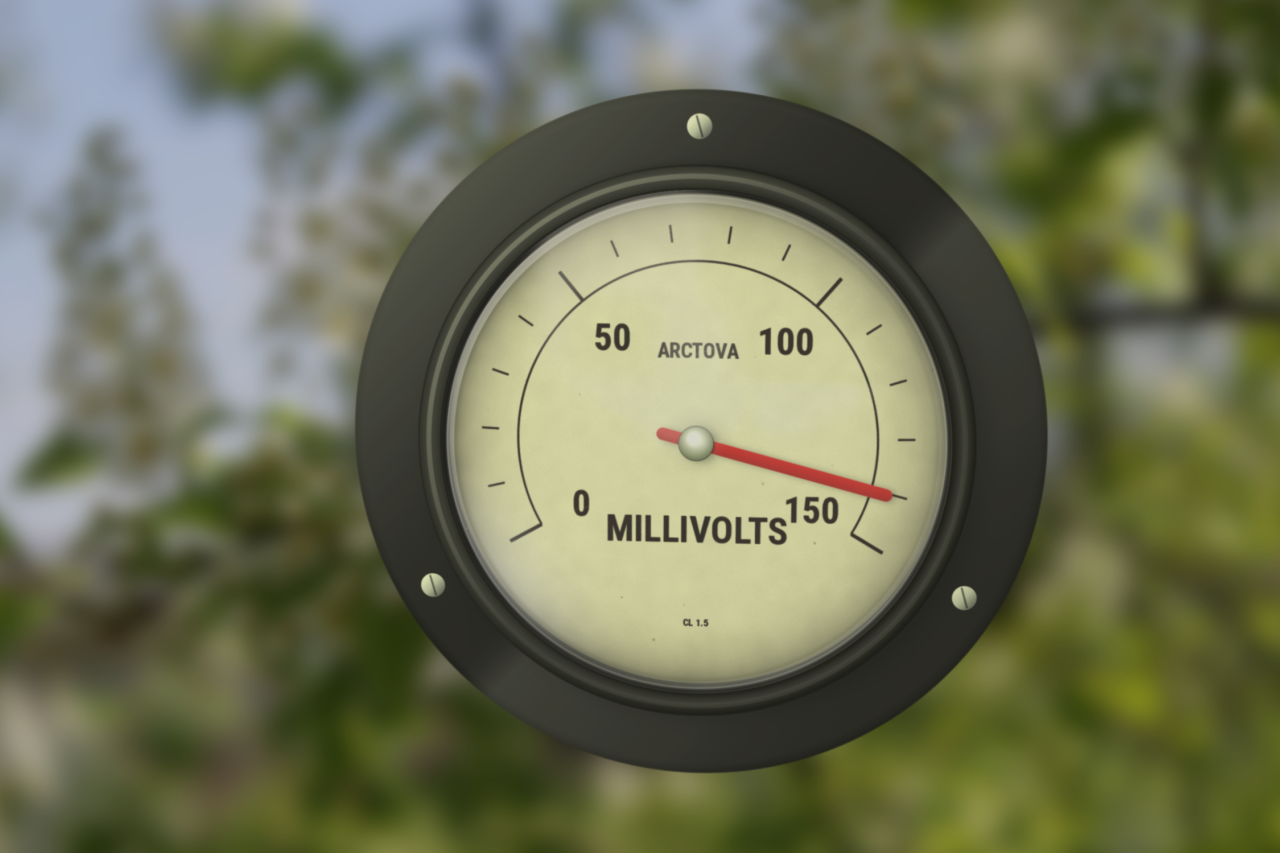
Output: 140 mV
